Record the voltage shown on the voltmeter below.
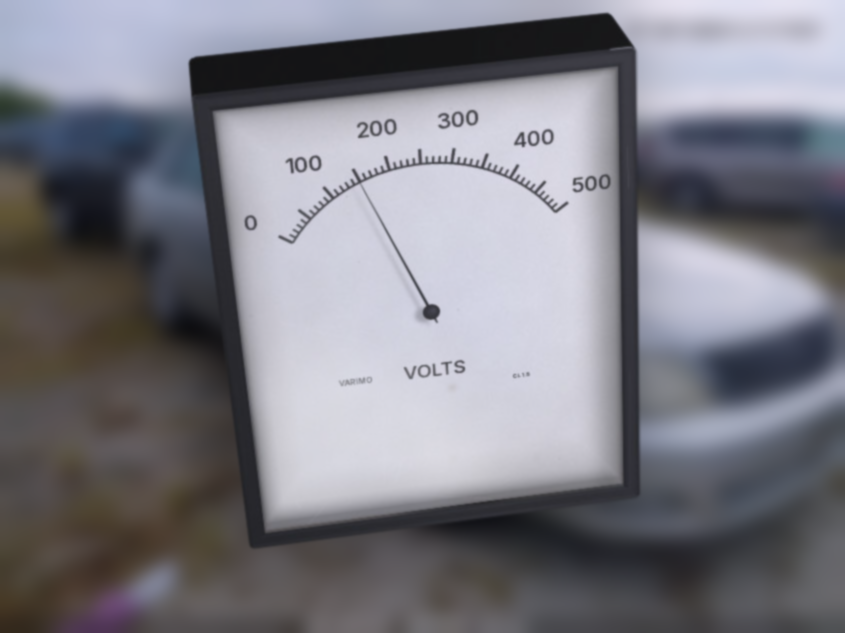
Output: 150 V
